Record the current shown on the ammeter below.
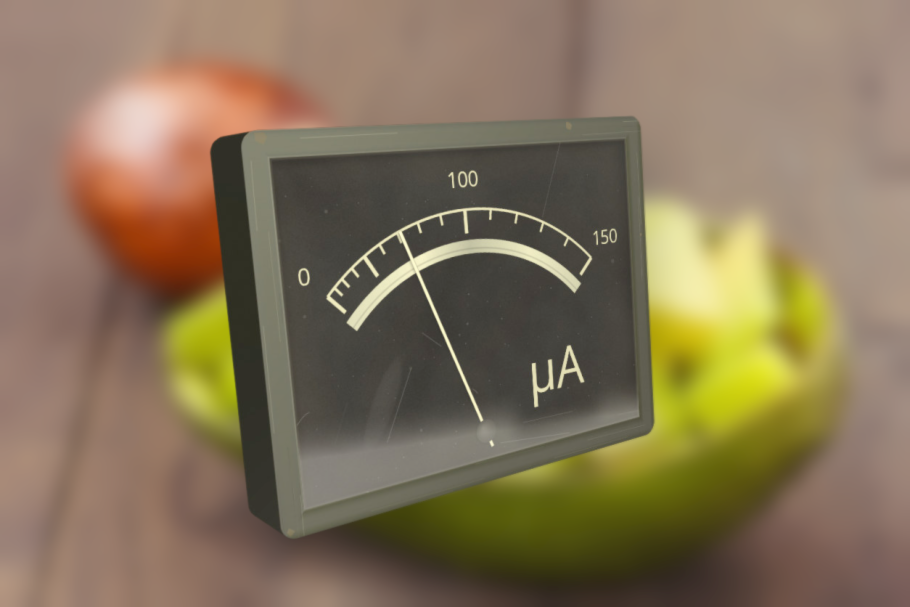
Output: 70 µA
